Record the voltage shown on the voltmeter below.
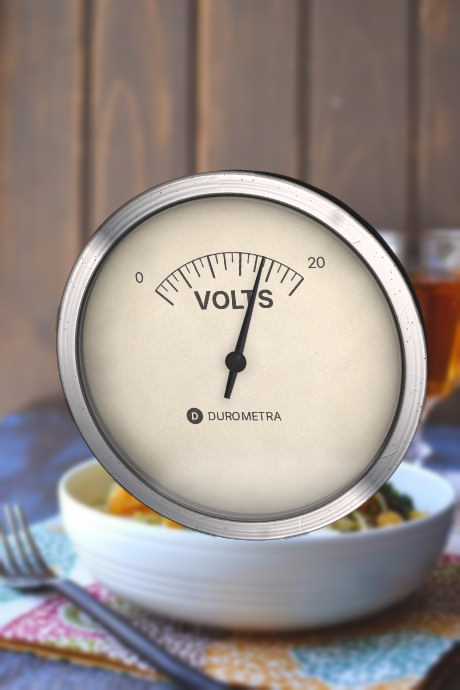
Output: 15 V
